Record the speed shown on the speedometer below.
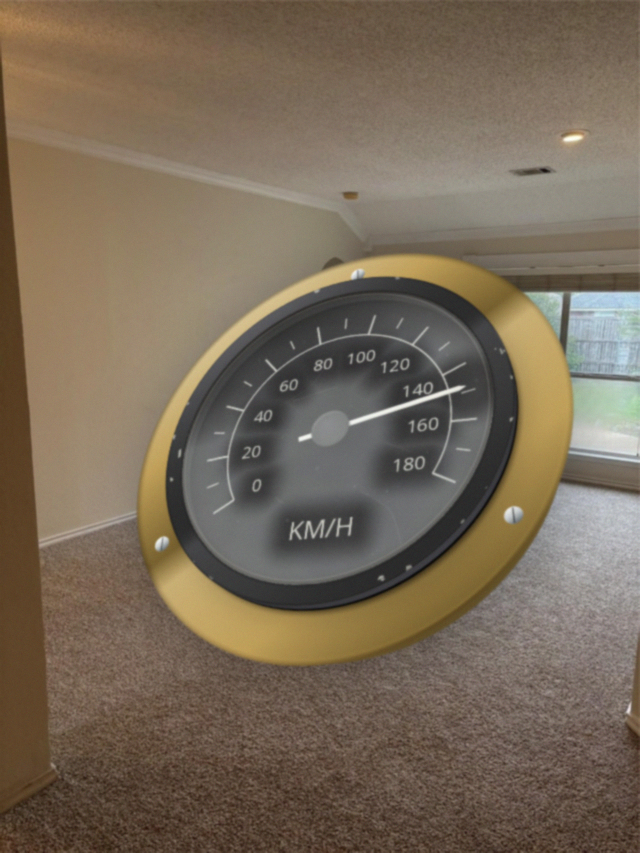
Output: 150 km/h
